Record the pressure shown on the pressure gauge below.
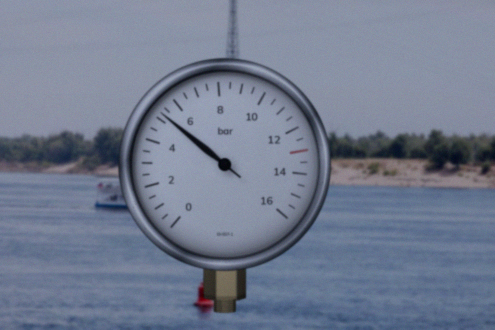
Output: 5.25 bar
